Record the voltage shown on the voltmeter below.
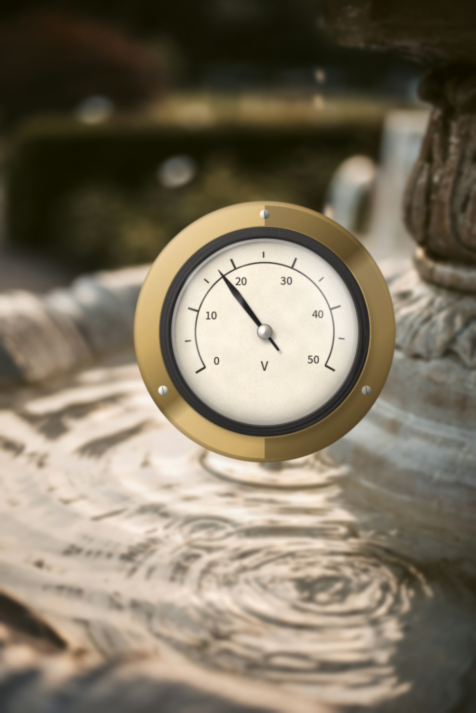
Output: 17.5 V
